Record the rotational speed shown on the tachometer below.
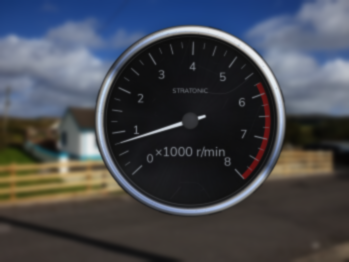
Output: 750 rpm
